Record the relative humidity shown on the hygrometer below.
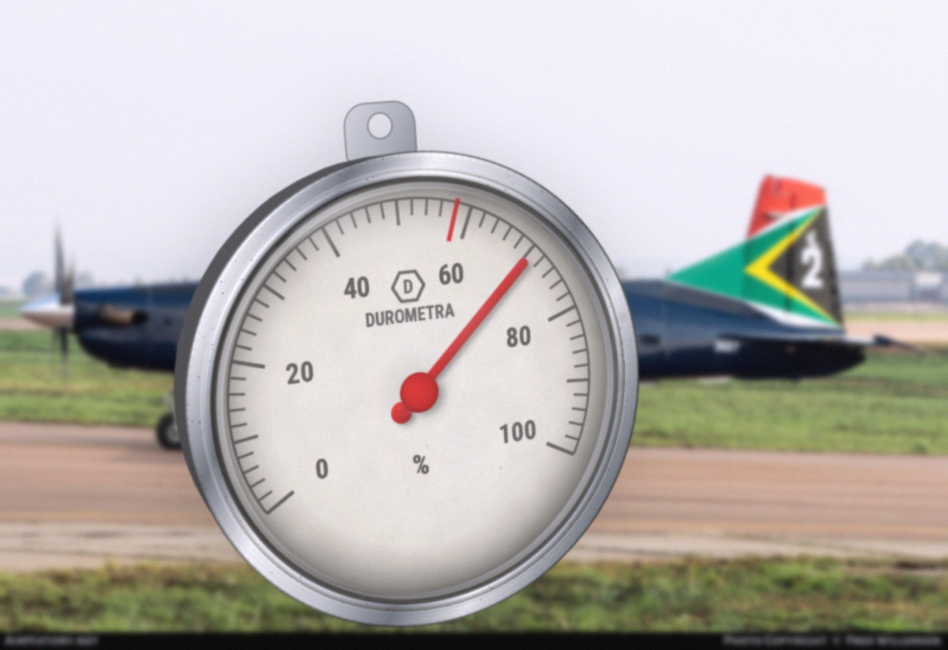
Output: 70 %
